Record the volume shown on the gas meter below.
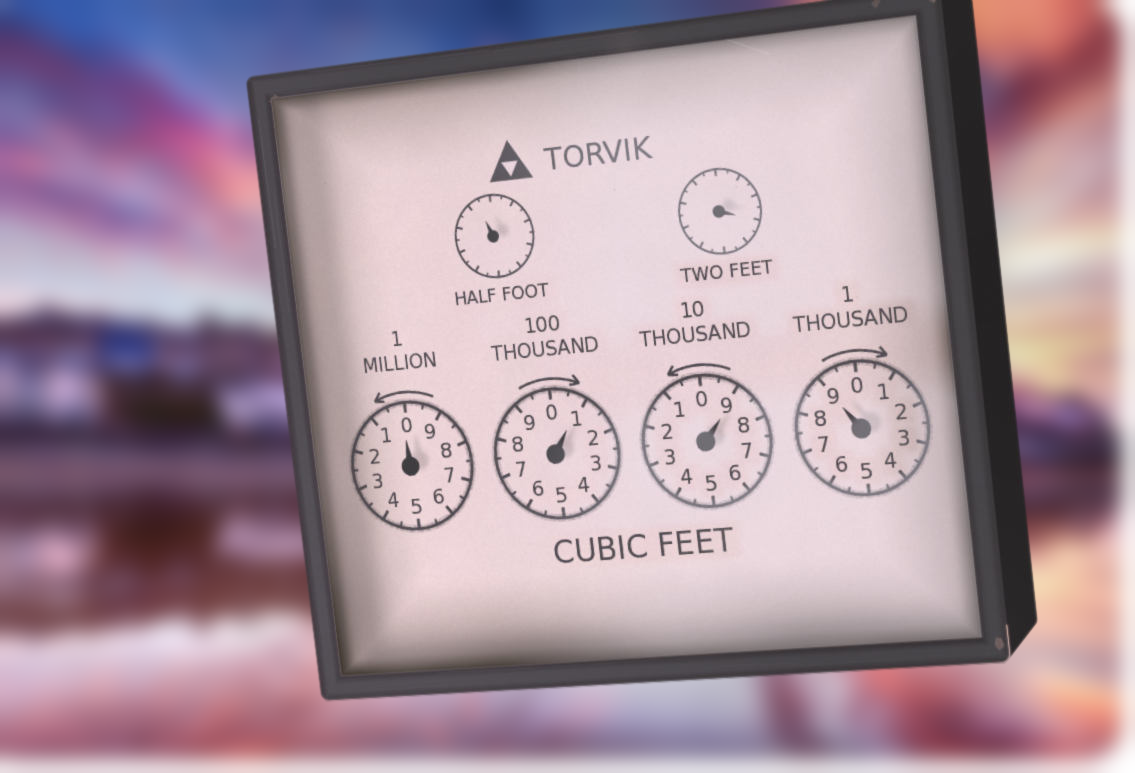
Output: 8900 ft³
